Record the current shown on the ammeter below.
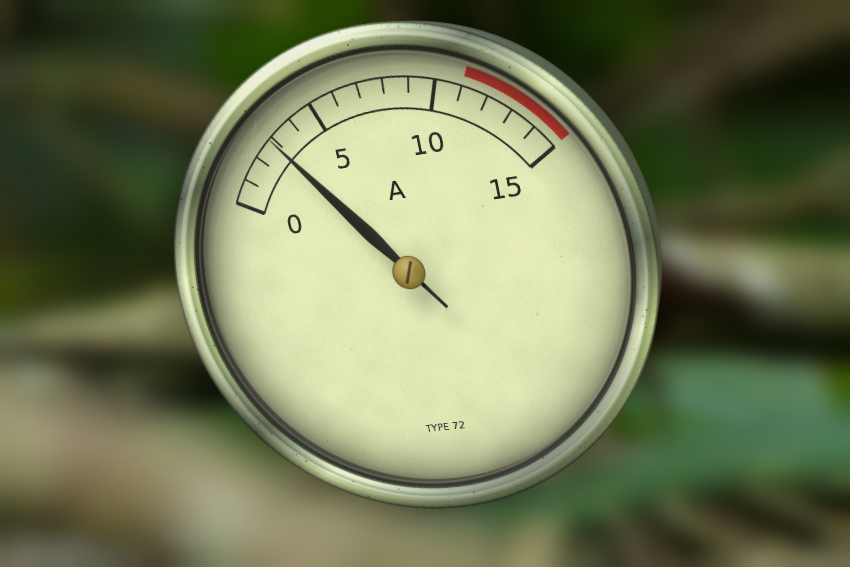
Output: 3 A
